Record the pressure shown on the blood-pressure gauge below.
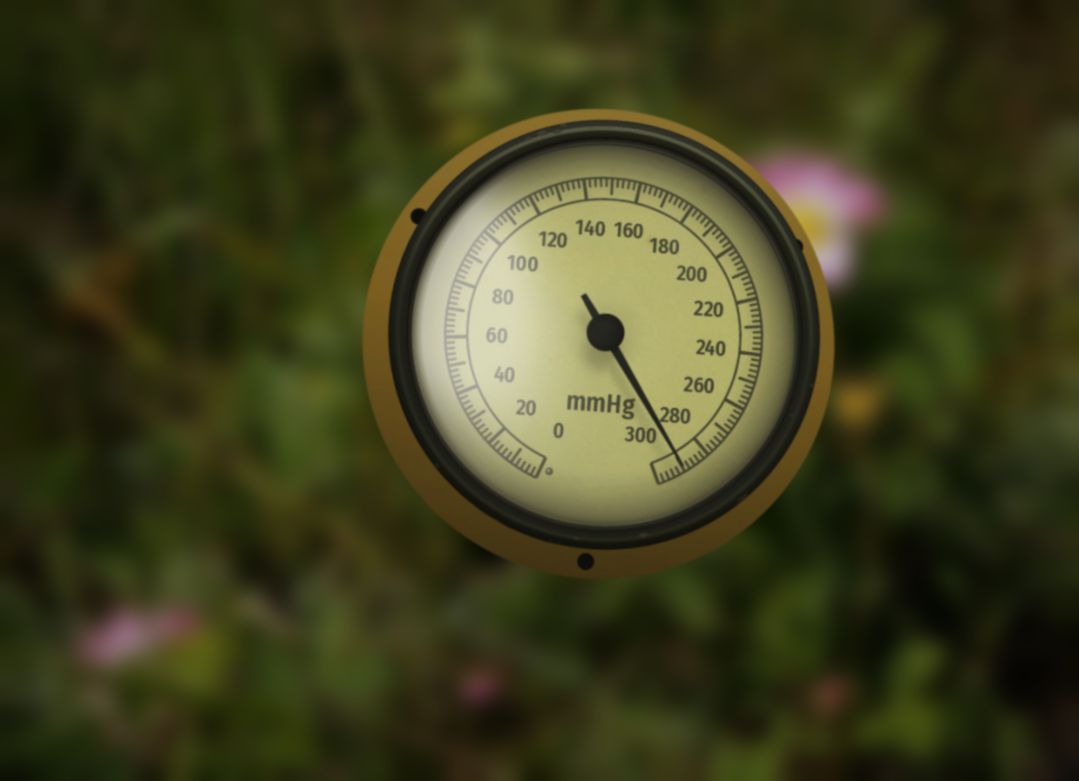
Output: 290 mmHg
